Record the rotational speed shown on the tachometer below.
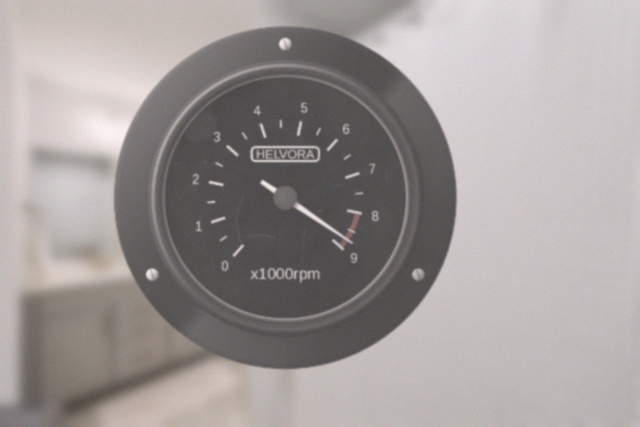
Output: 8750 rpm
